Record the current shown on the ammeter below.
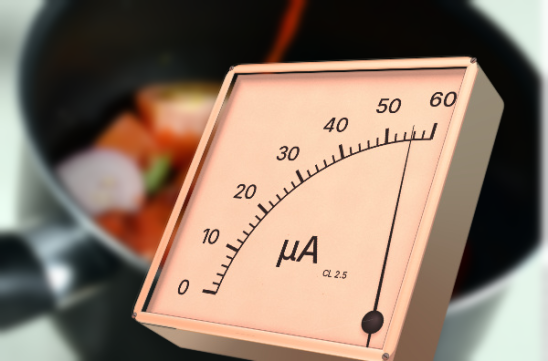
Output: 56 µA
